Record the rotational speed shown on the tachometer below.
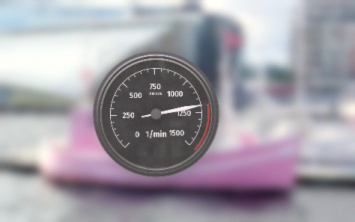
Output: 1200 rpm
